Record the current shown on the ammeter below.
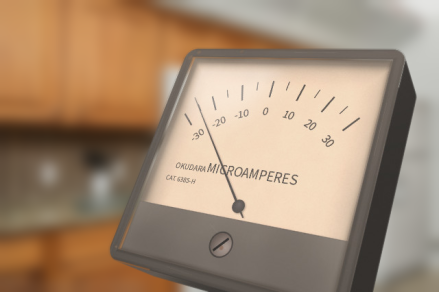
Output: -25 µA
